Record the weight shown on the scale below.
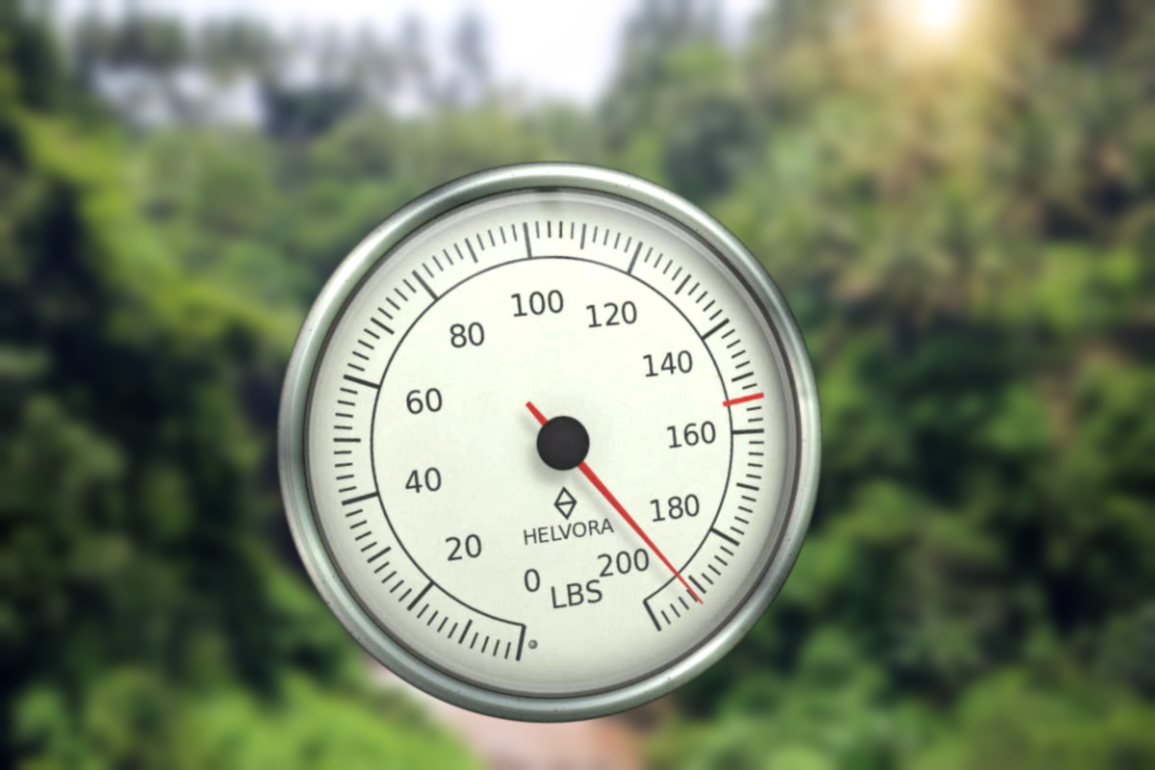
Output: 192 lb
